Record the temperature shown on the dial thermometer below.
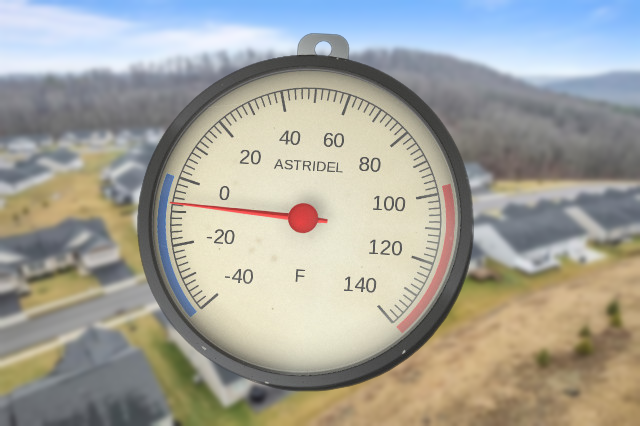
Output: -8 °F
